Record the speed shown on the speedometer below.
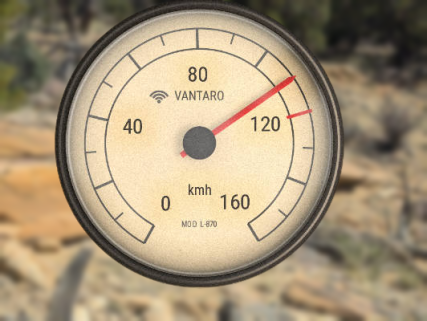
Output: 110 km/h
